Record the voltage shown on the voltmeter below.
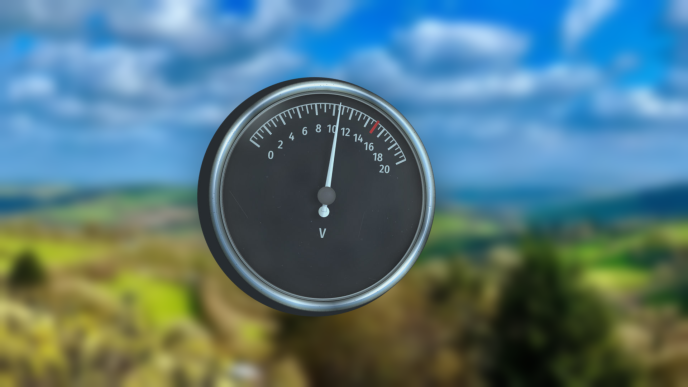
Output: 10.5 V
